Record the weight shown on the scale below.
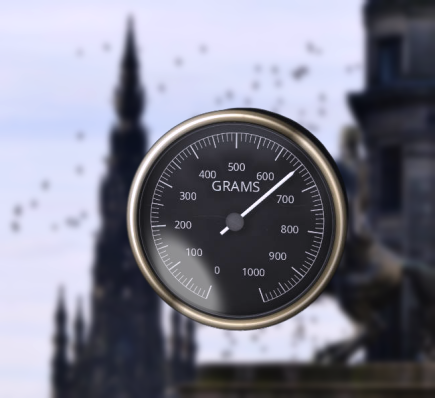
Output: 650 g
